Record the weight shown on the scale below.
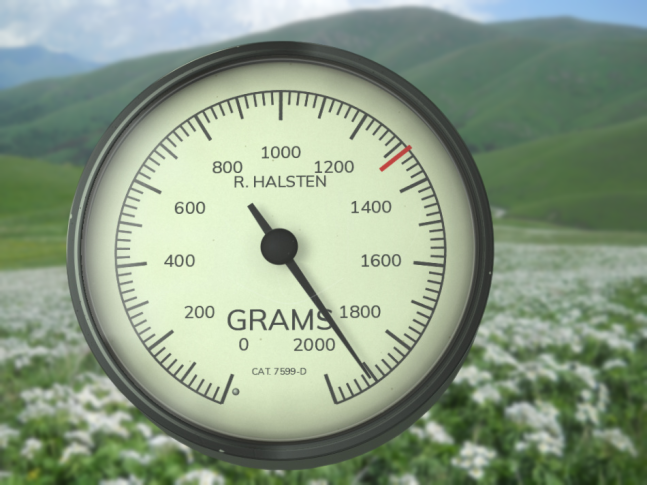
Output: 1910 g
